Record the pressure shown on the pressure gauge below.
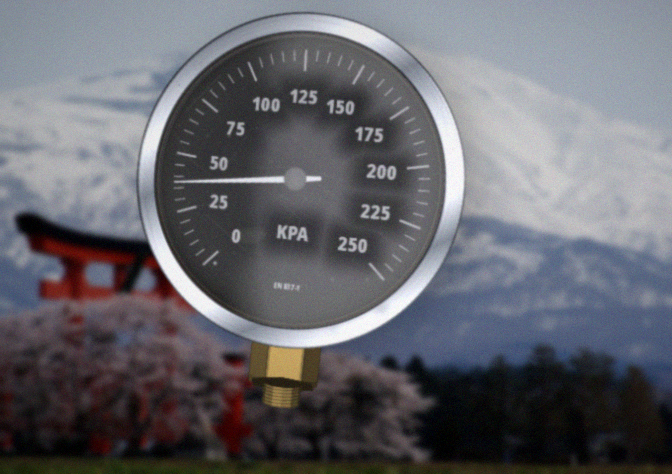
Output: 37.5 kPa
